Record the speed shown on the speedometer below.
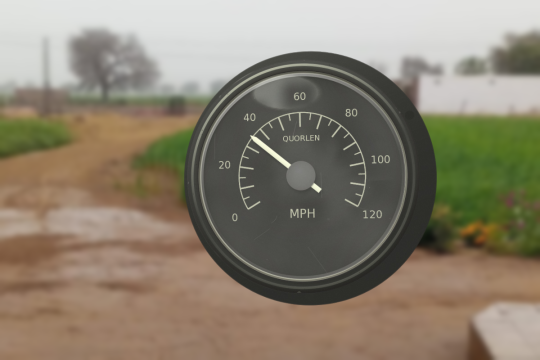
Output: 35 mph
